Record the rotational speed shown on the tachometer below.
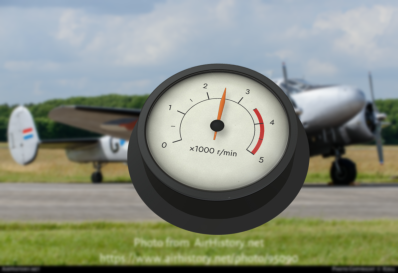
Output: 2500 rpm
